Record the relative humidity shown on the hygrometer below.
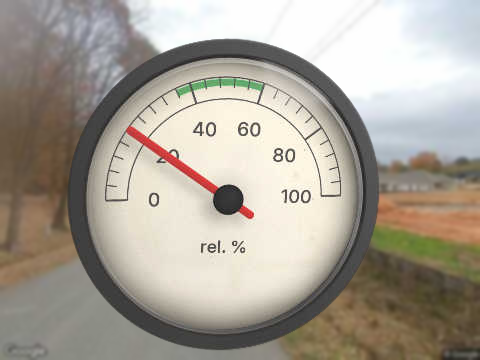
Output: 20 %
